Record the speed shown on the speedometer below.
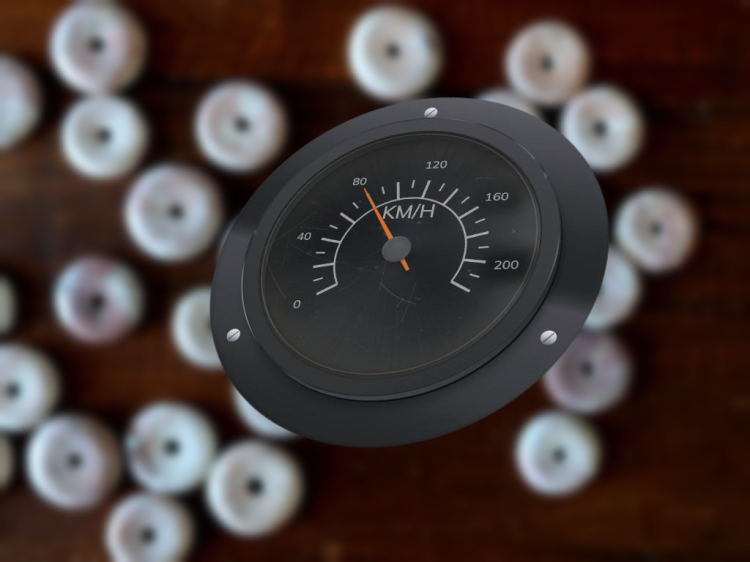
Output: 80 km/h
